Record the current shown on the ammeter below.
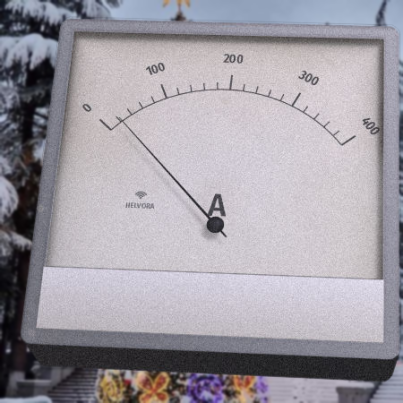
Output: 20 A
